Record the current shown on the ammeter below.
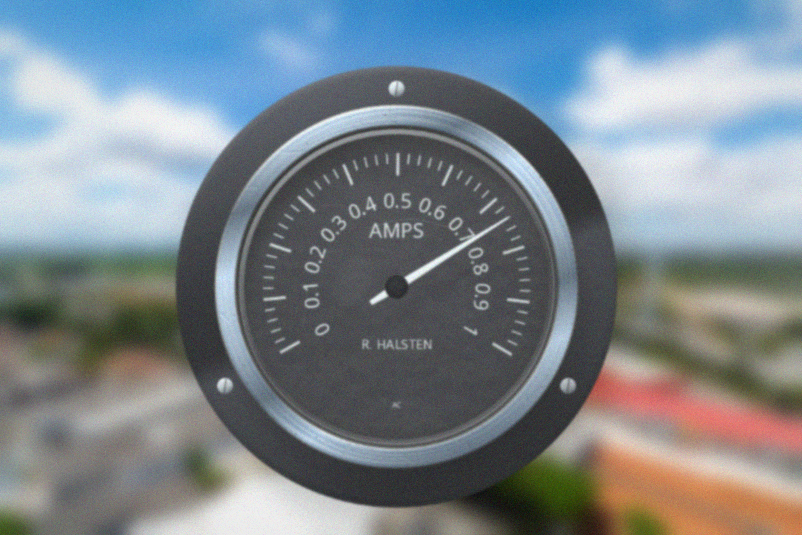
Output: 0.74 A
